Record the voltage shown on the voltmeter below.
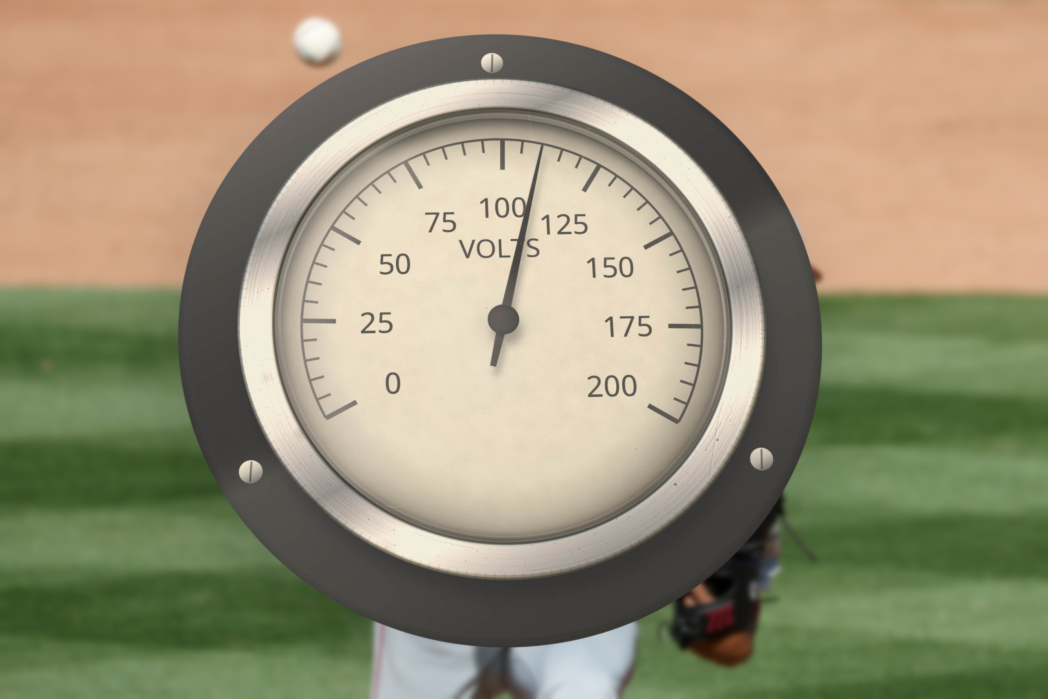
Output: 110 V
